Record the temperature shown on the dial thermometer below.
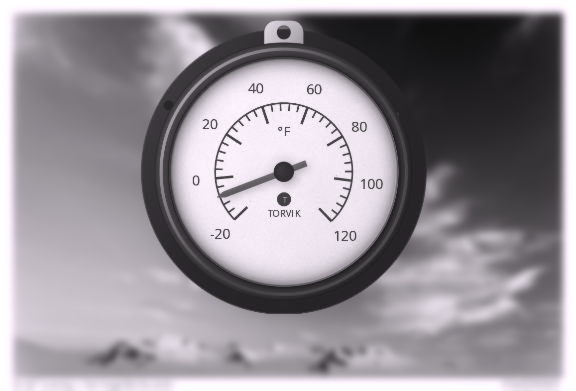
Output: -8 °F
